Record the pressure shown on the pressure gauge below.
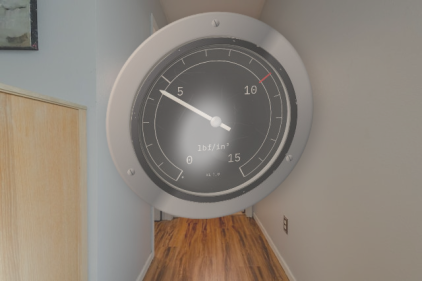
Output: 4.5 psi
